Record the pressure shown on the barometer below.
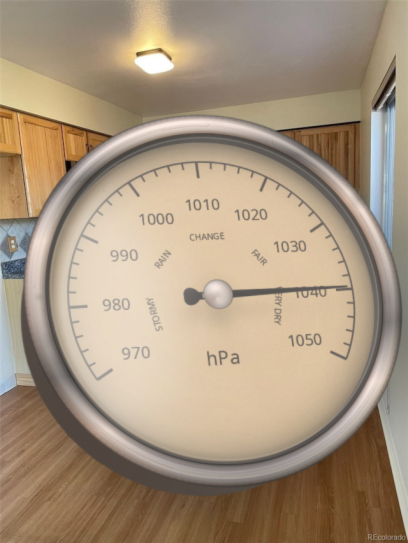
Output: 1040 hPa
